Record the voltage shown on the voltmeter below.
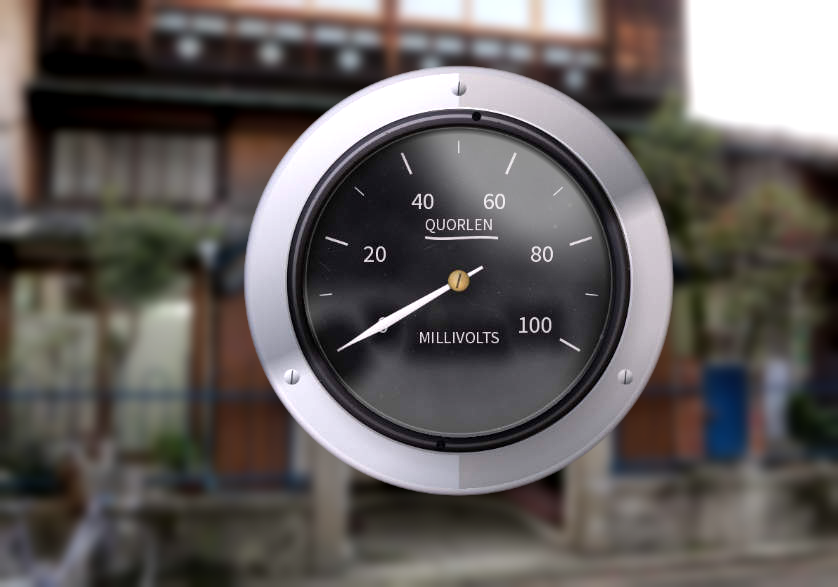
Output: 0 mV
